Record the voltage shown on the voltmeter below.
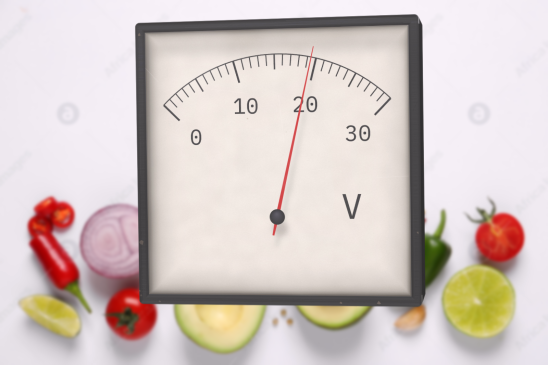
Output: 19.5 V
